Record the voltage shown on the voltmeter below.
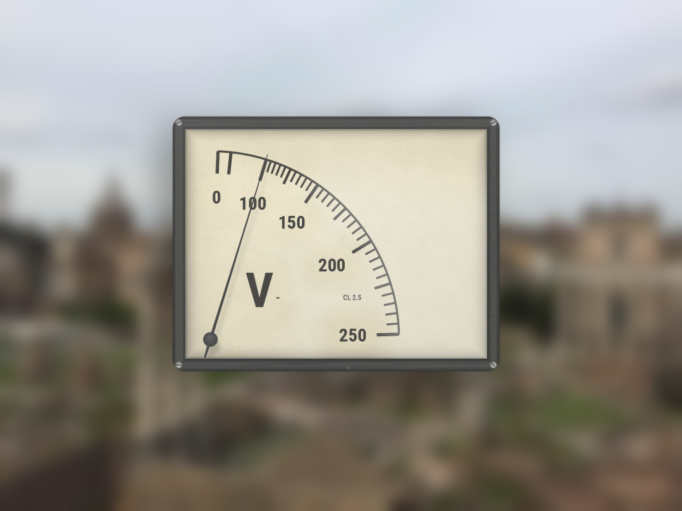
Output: 100 V
